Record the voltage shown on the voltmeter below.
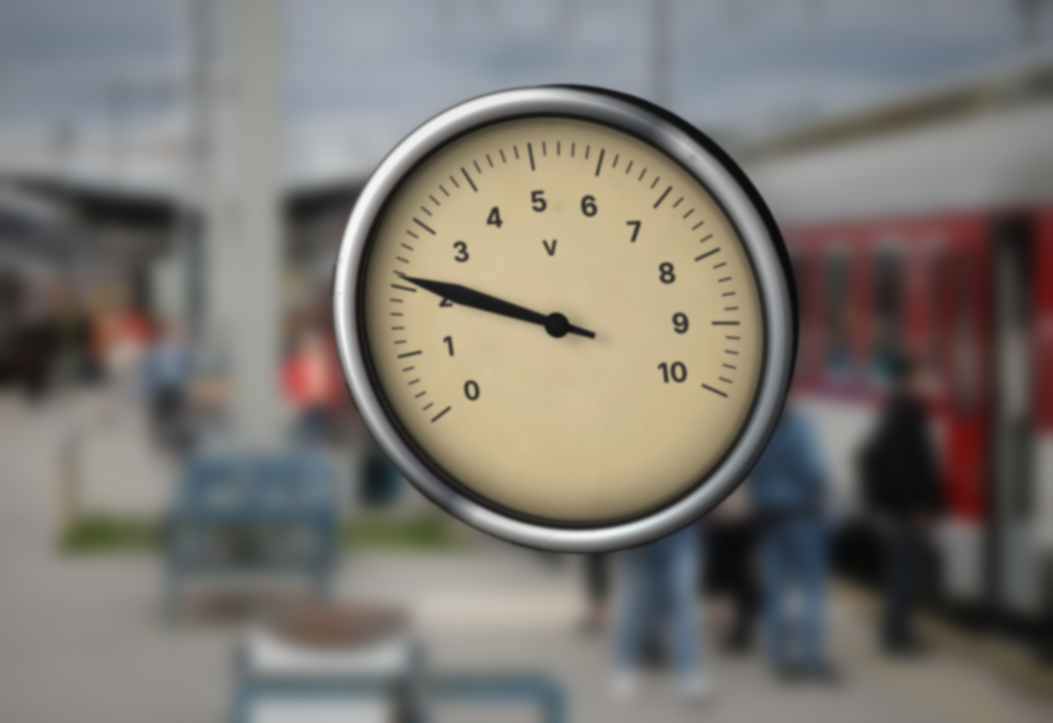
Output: 2.2 V
